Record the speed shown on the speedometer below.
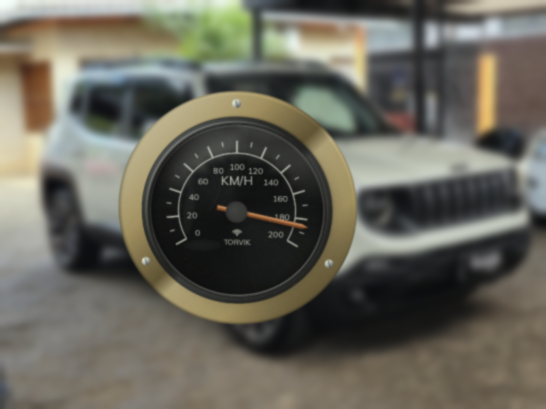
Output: 185 km/h
